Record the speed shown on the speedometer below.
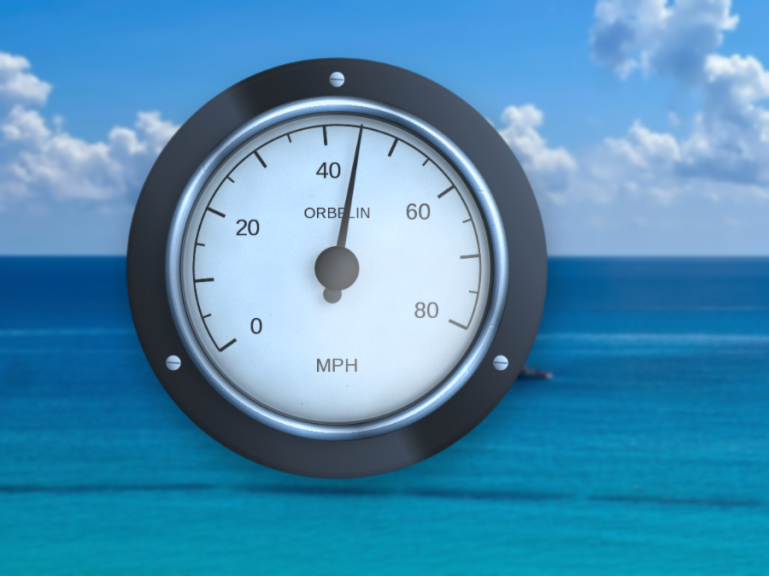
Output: 45 mph
